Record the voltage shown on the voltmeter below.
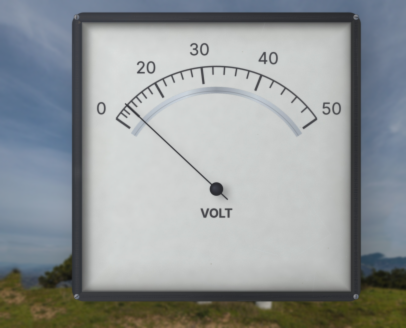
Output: 10 V
